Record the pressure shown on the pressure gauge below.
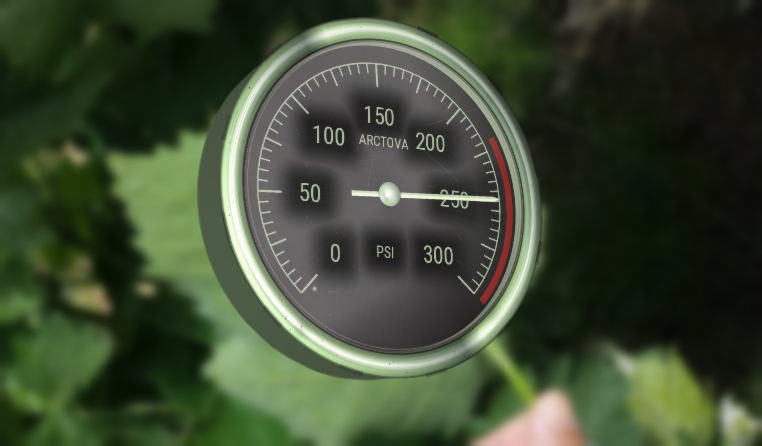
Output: 250 psi
